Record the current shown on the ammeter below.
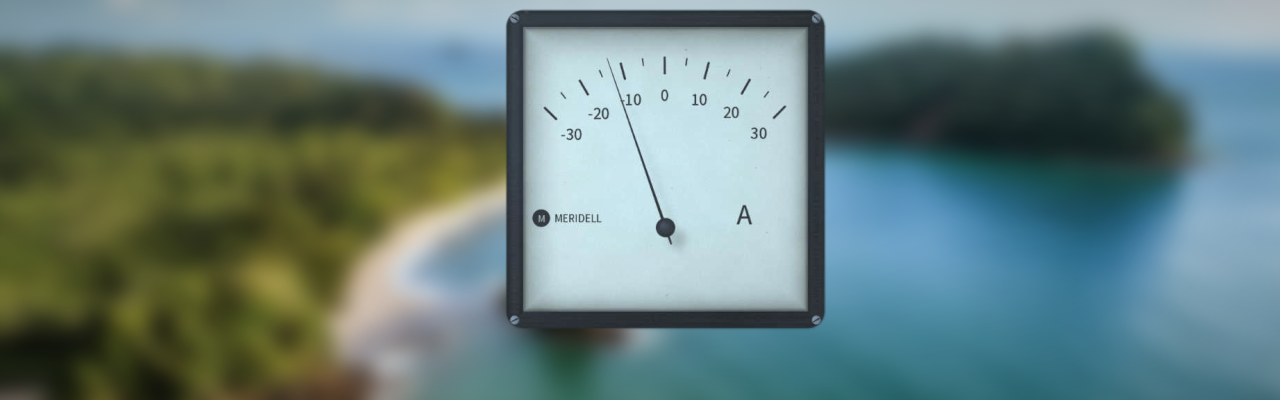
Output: -12.5 A
